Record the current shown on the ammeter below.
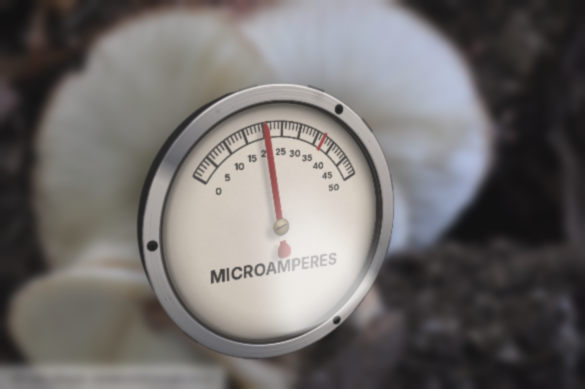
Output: 20 µA
